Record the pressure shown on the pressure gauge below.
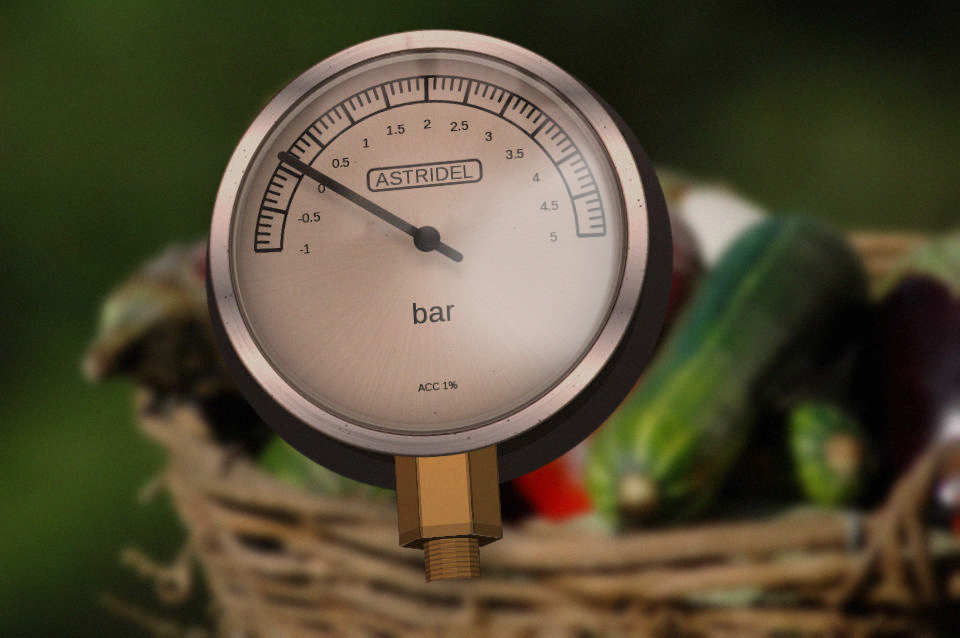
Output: 0.1 bar
